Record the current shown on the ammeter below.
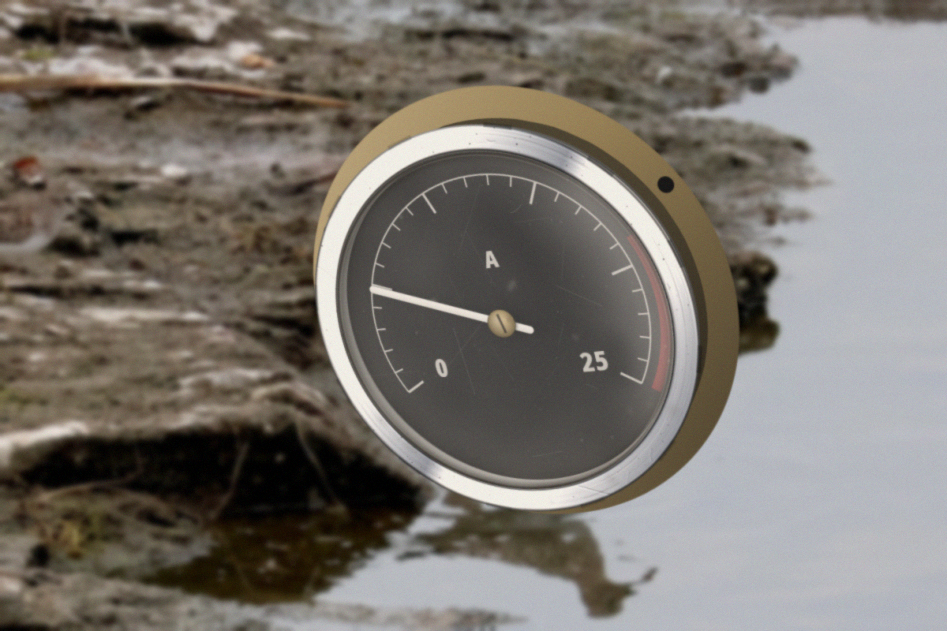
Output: 5 A
